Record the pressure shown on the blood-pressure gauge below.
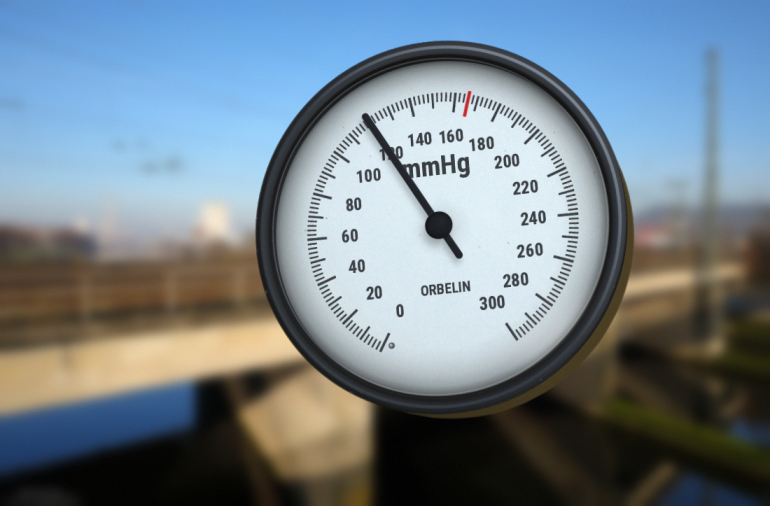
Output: 120 mmHg
